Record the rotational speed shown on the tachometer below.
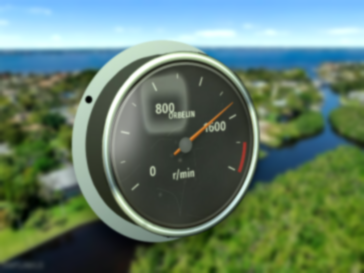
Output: 1500 rpm
